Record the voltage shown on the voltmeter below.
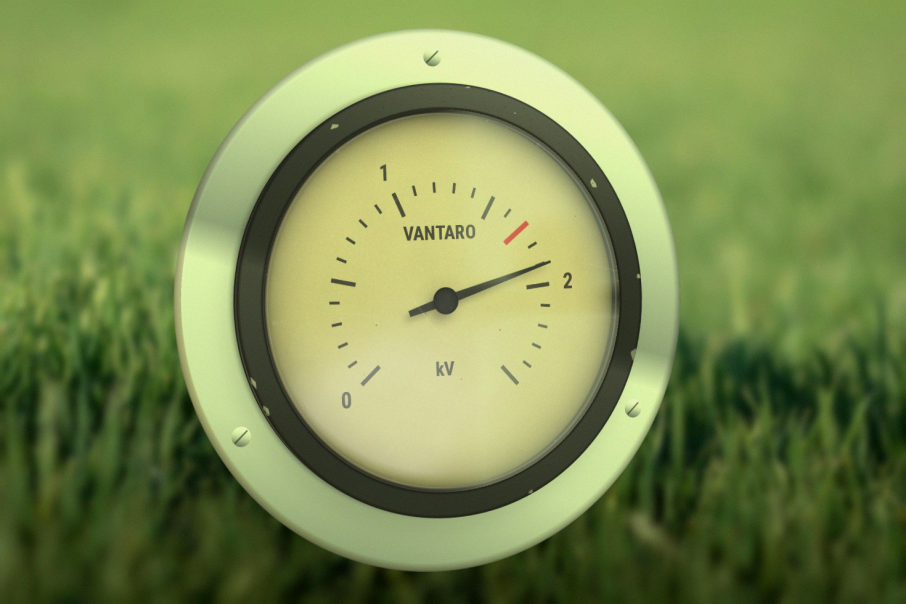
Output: 1.9 kV
